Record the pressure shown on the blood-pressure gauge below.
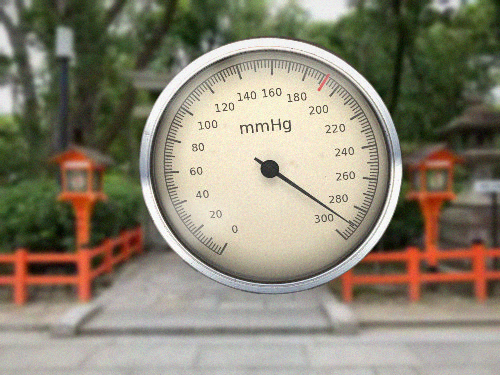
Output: 290 mmHg
